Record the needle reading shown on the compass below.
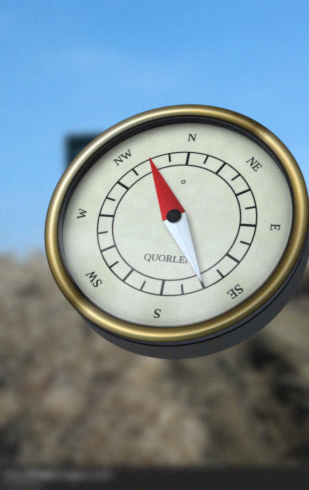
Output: 330 °
